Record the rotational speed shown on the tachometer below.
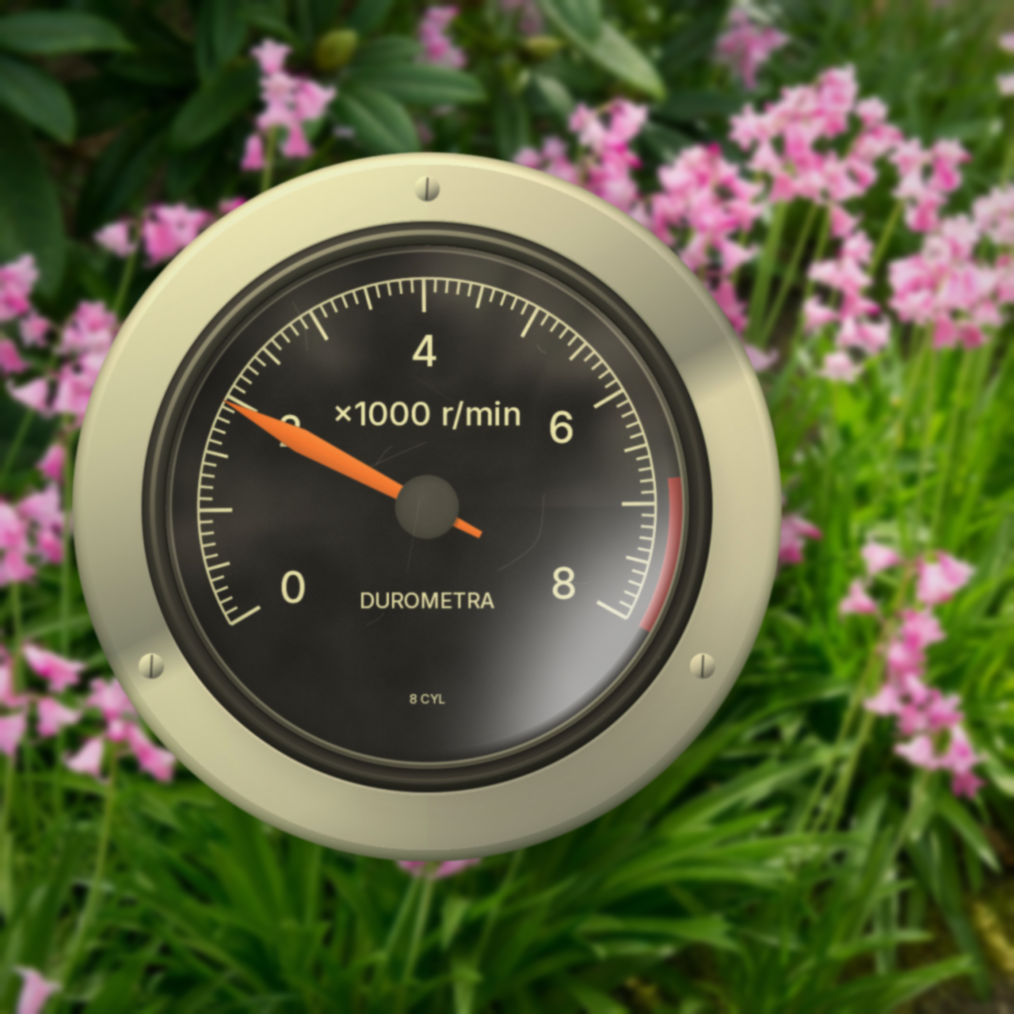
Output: 1950 rpm
